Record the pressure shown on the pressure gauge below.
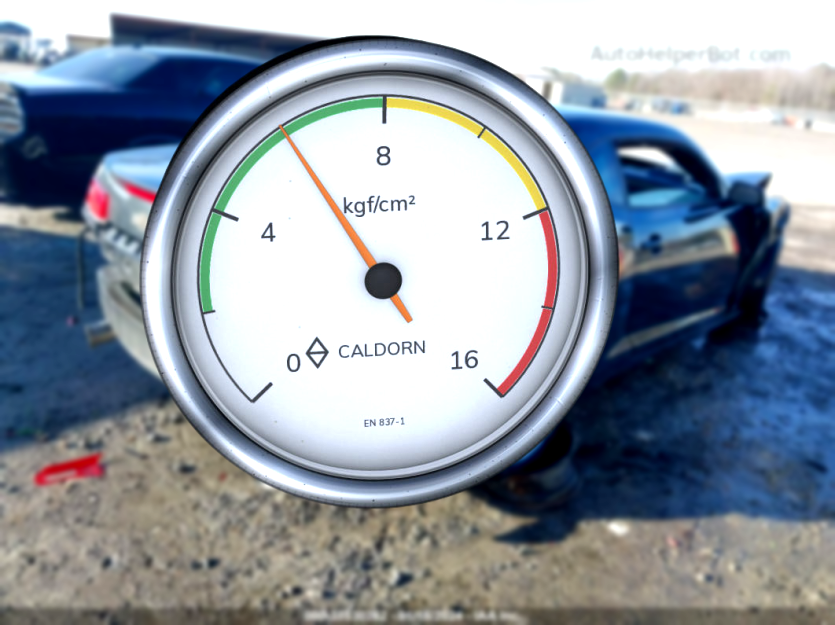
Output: 6 kg/cm²
